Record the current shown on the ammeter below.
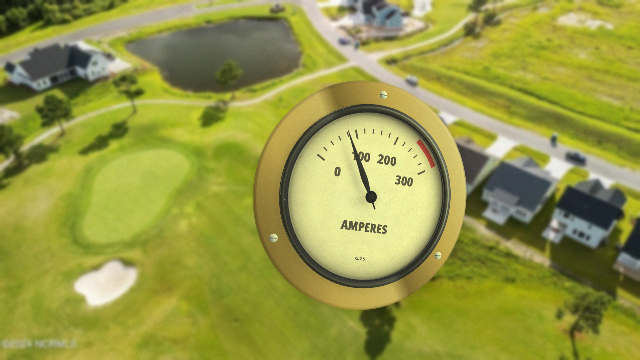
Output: 80 A
